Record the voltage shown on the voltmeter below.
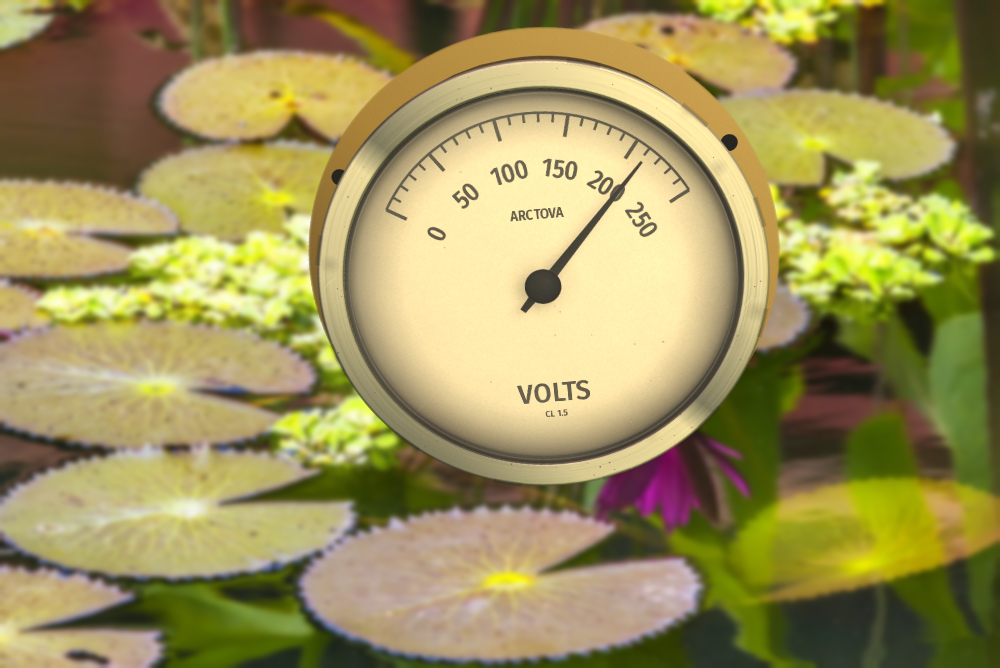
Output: 210 V
